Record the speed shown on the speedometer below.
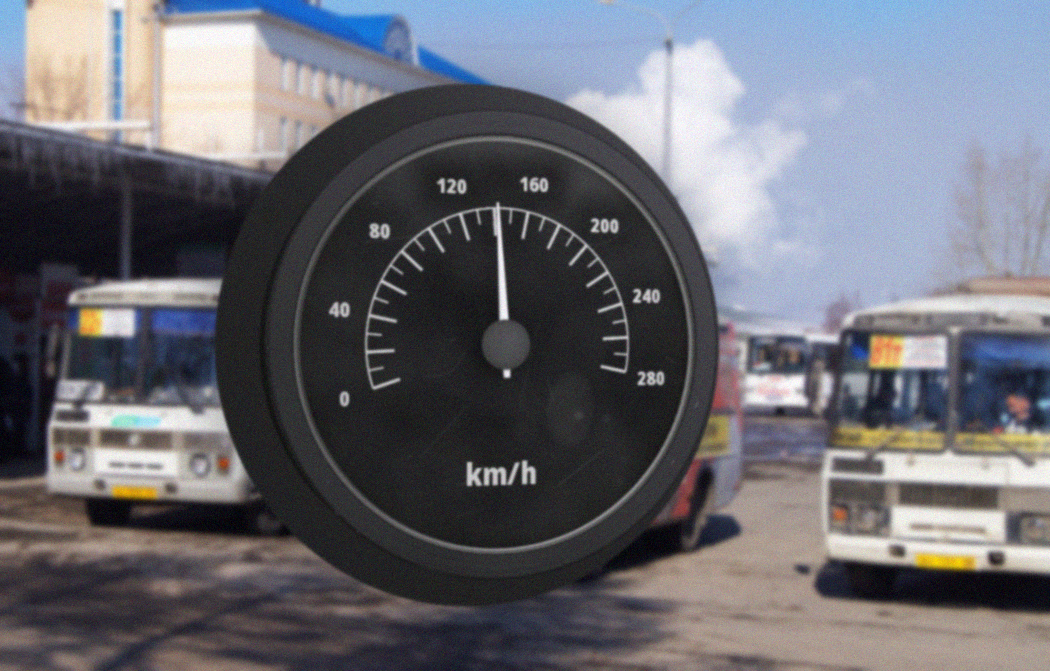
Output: 140 km/h
